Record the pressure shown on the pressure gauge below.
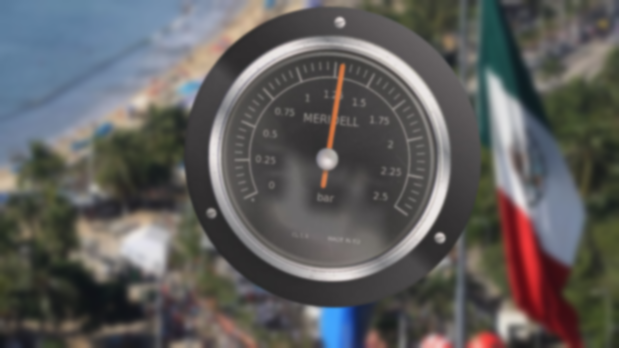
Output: 1.3 bar
